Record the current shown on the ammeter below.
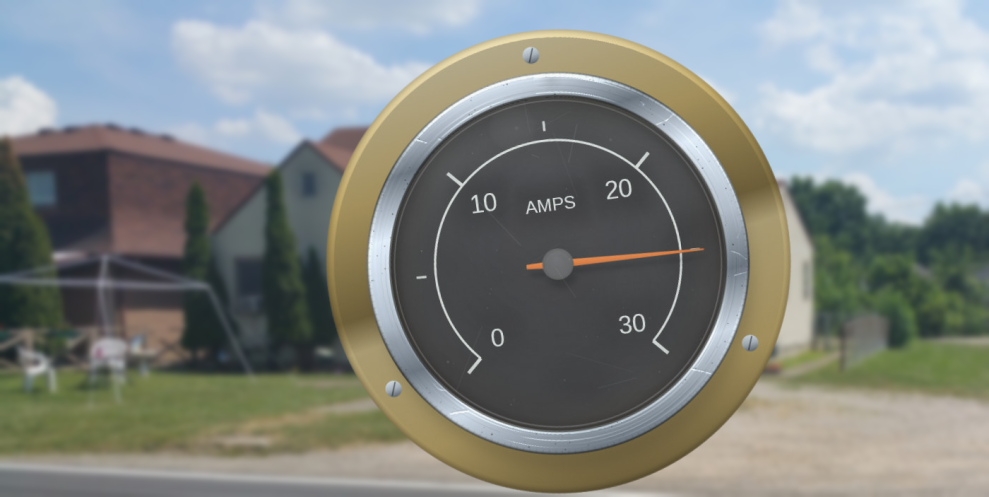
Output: 25 A
